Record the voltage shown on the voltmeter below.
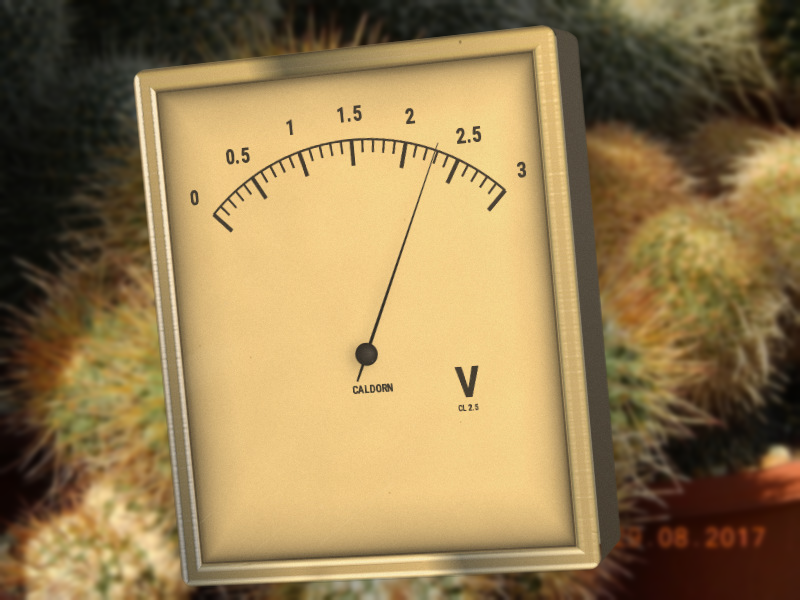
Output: 2.3 V
